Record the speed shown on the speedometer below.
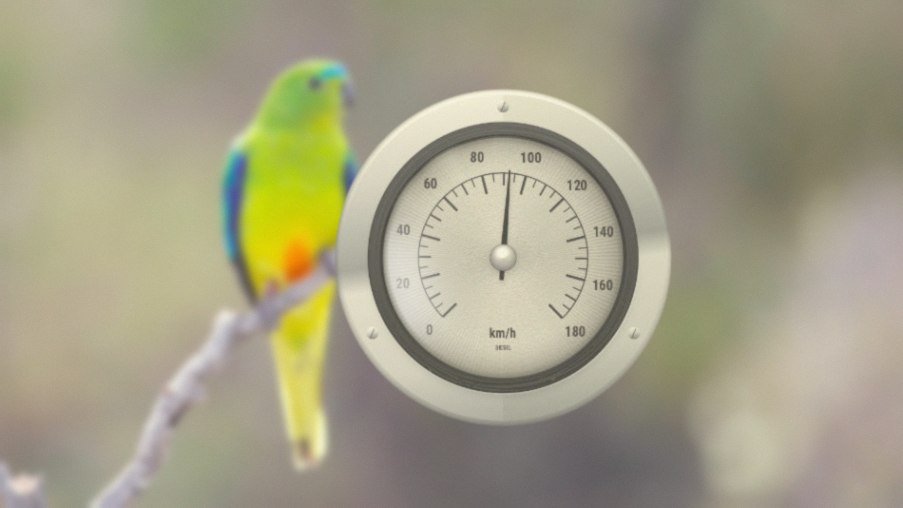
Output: 92.5 km/h
